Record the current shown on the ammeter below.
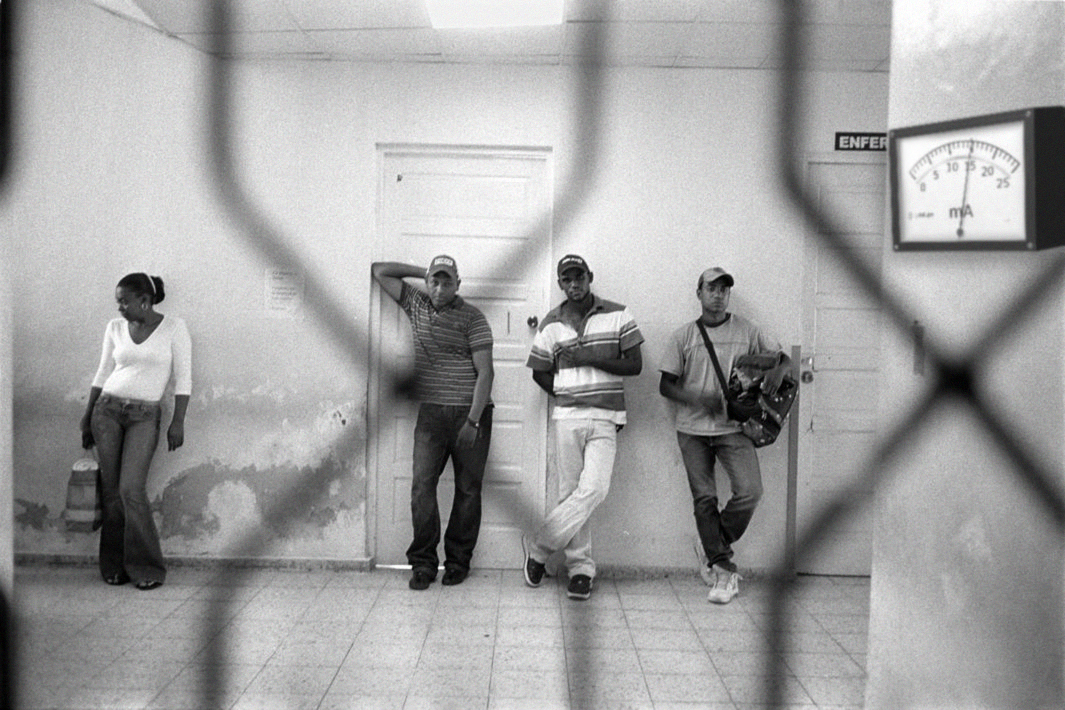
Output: 15 mA
